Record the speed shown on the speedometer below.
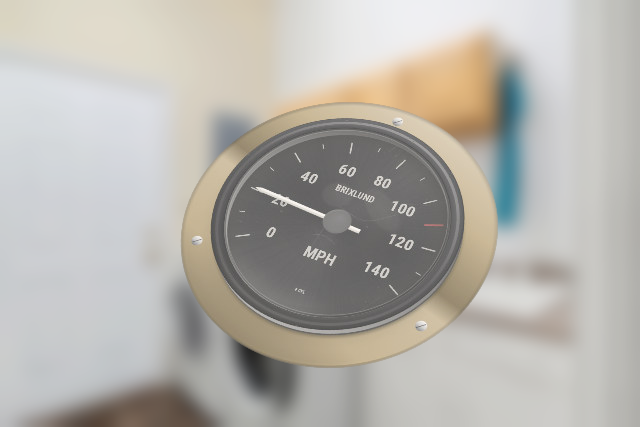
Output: 20 mph
